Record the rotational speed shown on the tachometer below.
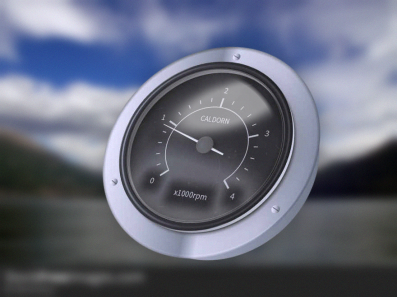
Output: 900 rpm
